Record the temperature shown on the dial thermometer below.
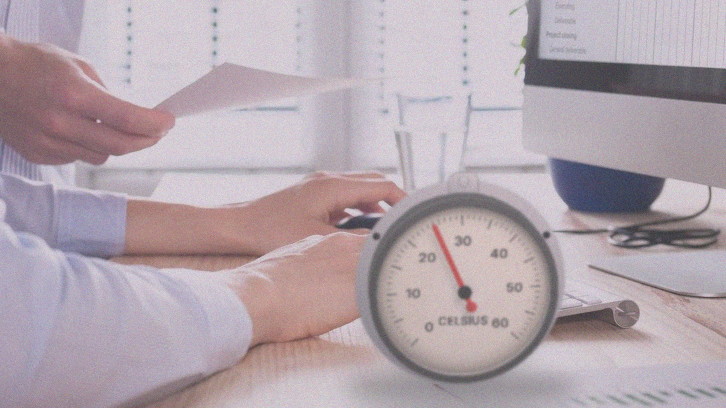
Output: 25 °C
